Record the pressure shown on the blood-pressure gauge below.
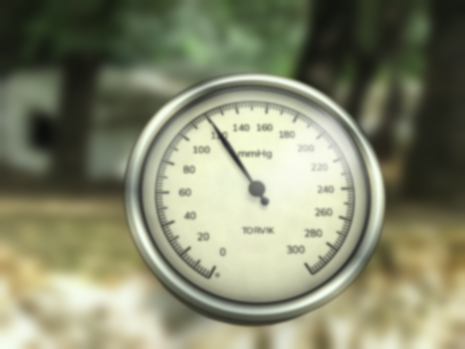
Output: 120 mmHg
